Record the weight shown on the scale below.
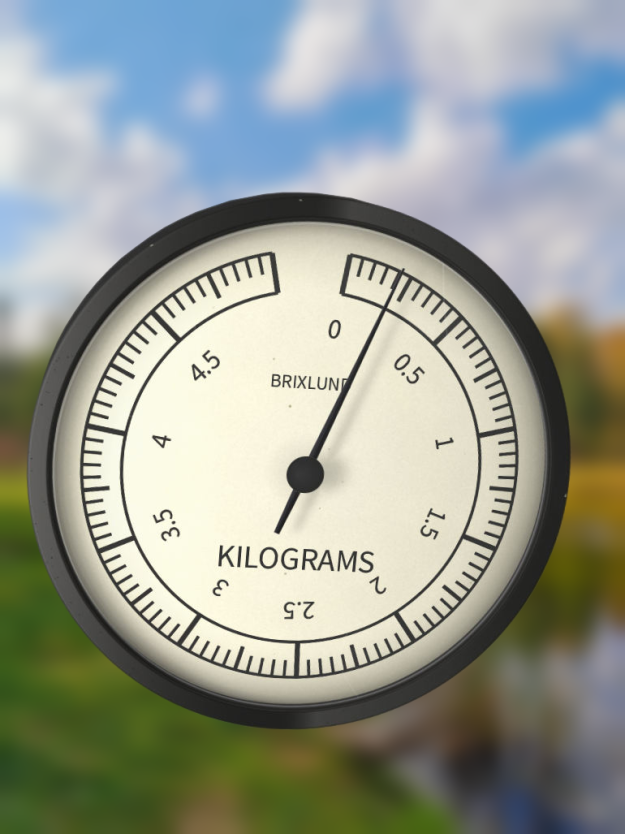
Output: 0.2 kg
